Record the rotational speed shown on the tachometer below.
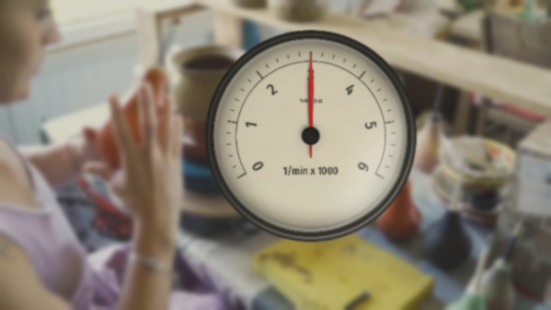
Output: 3000 rpm
